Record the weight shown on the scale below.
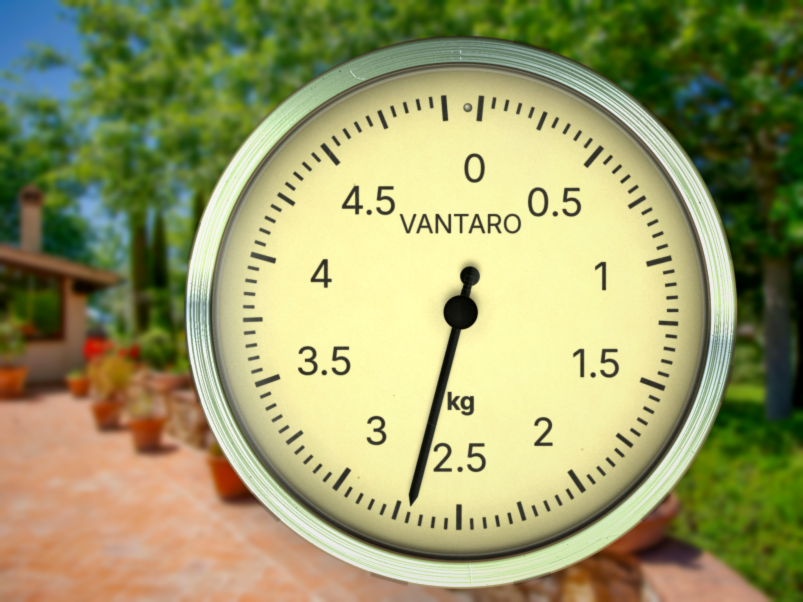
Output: 2.7 kg
